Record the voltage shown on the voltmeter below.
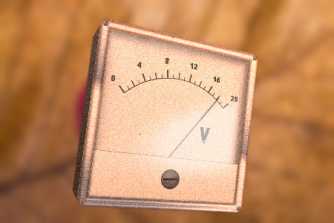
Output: 18 V
